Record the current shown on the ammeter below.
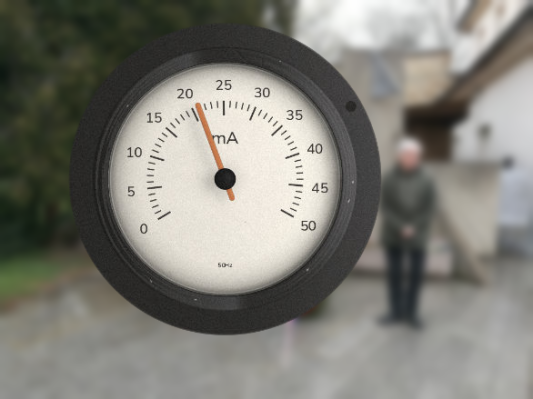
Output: 21 mA
